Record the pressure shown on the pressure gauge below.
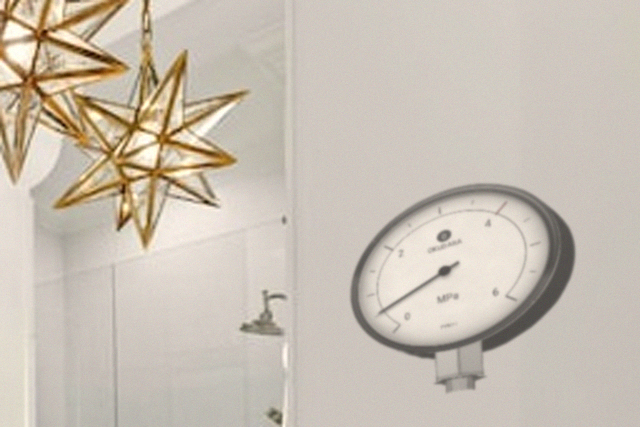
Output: 0.5 MPa
